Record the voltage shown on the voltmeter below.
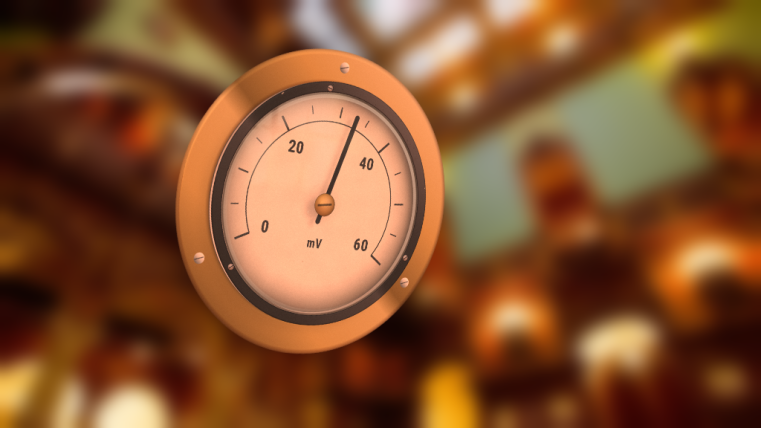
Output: 32.5 mV
